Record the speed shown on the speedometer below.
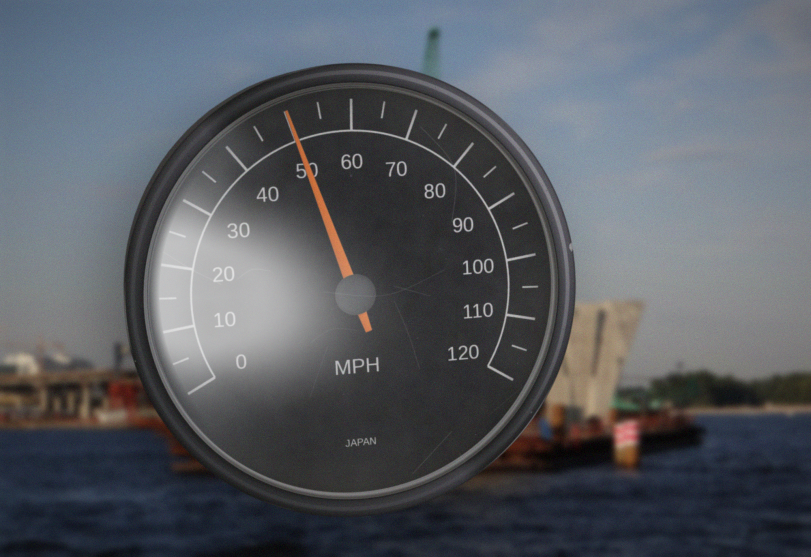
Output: 50 mph
